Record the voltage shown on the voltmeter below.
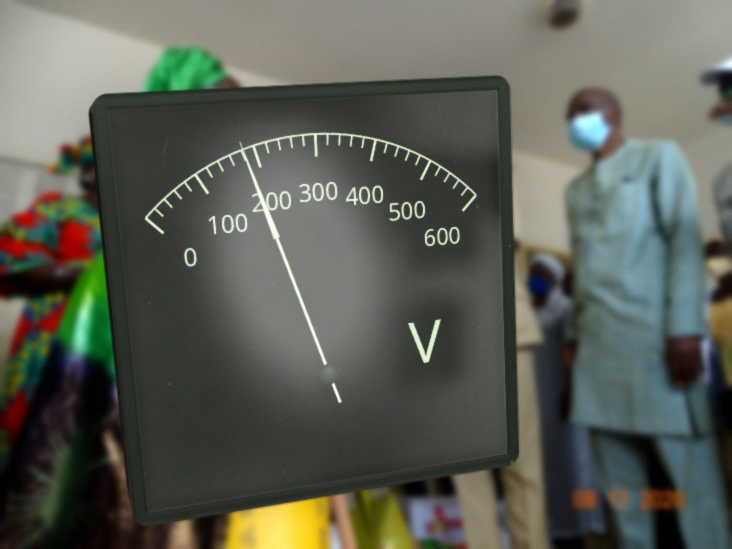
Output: 180 V
